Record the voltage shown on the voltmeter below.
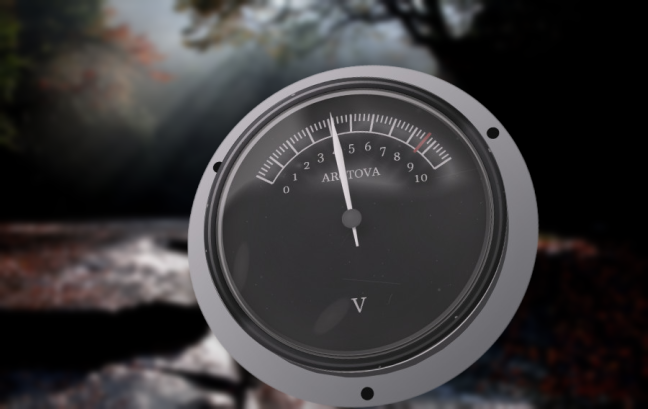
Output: 4.2 V
